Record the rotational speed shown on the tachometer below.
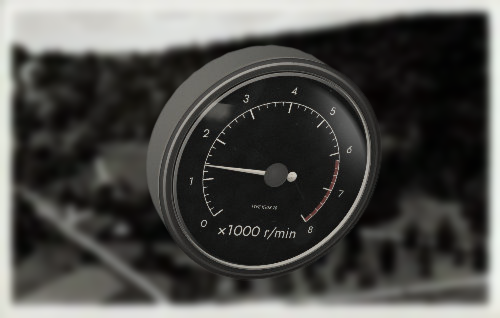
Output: 1400 rpm
